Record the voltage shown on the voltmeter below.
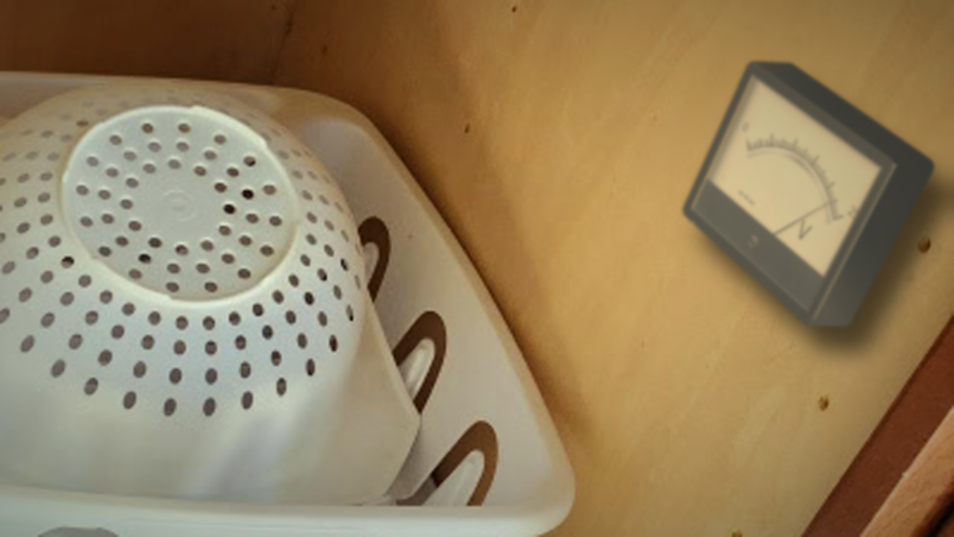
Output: 22.5 V
